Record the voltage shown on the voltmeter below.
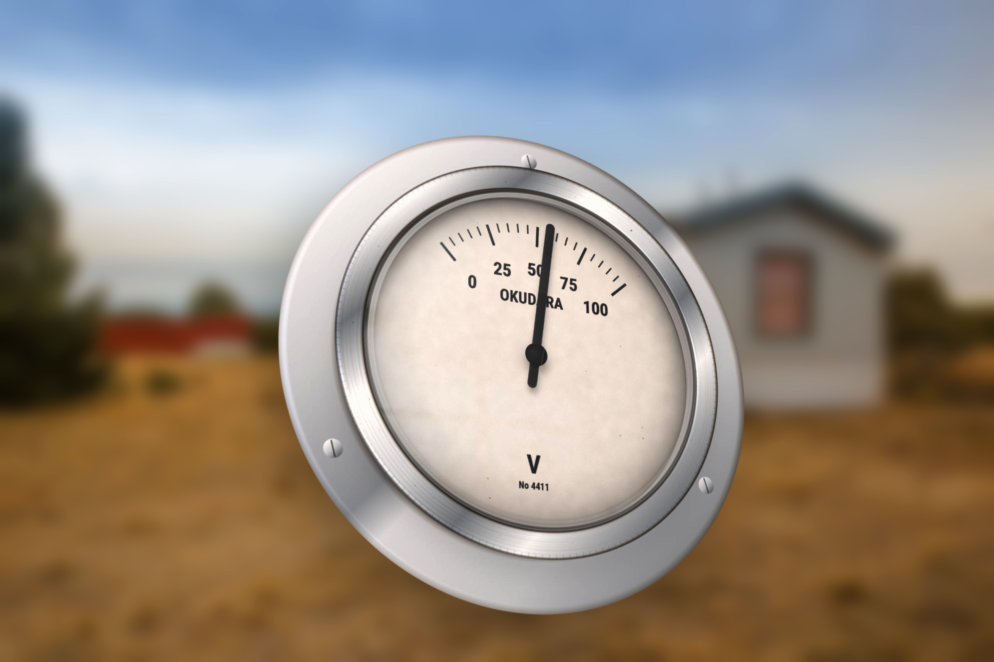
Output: 55 V
